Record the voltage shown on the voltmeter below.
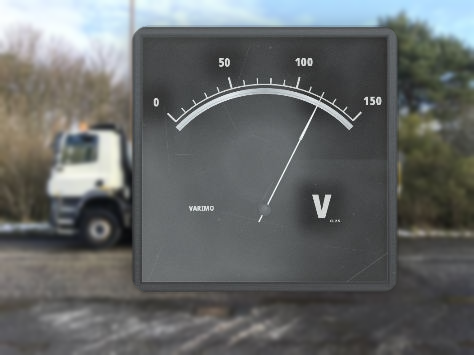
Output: 120 V
